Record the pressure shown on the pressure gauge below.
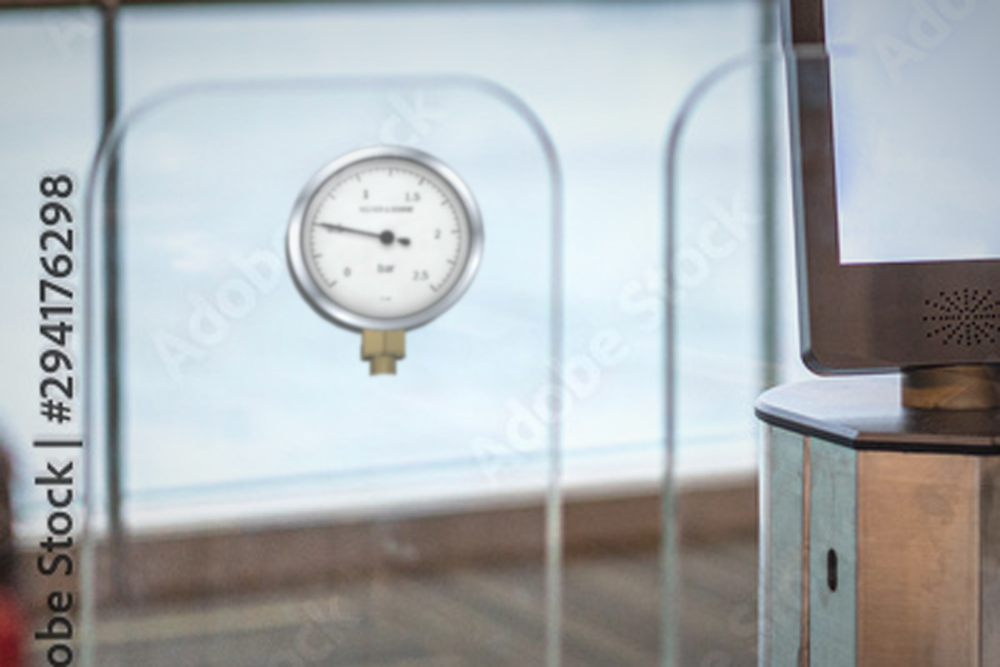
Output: 0.5 bar
